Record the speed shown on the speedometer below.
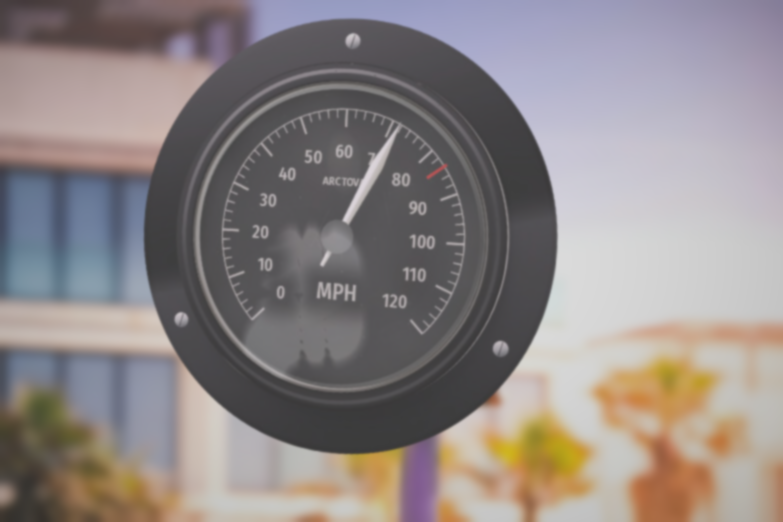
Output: 72 mph
